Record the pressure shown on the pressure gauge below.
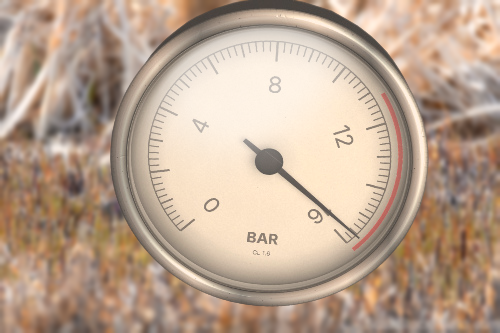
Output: 15.6 bar
